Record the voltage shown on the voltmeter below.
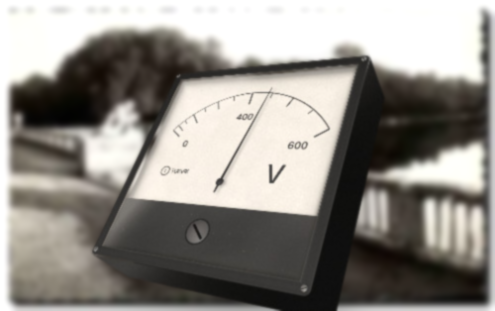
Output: 450 V
